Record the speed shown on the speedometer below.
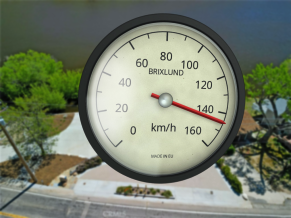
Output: 145 km/h
